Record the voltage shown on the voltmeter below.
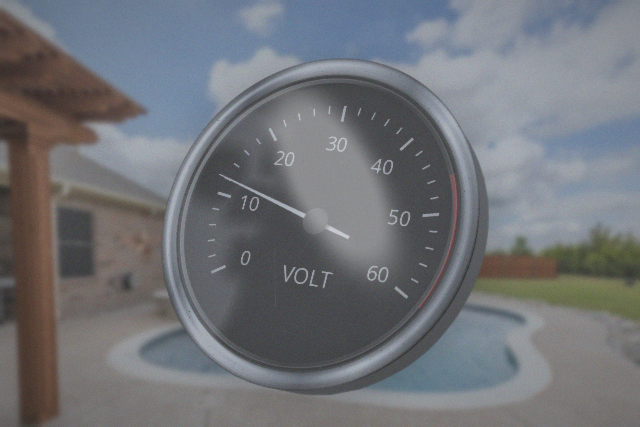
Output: 12 V
